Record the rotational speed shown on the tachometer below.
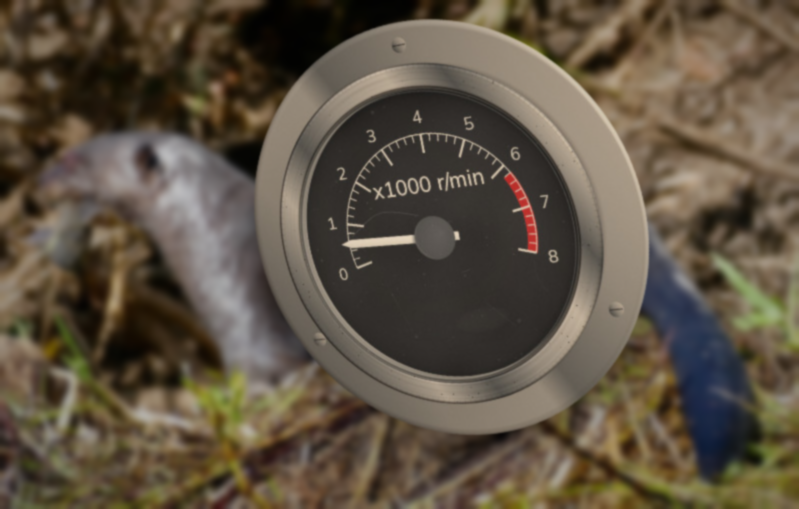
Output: 600 rpm
